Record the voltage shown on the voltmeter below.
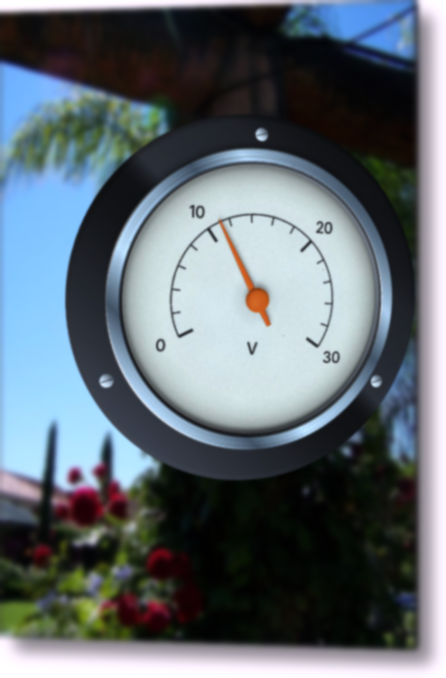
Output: 11 V
